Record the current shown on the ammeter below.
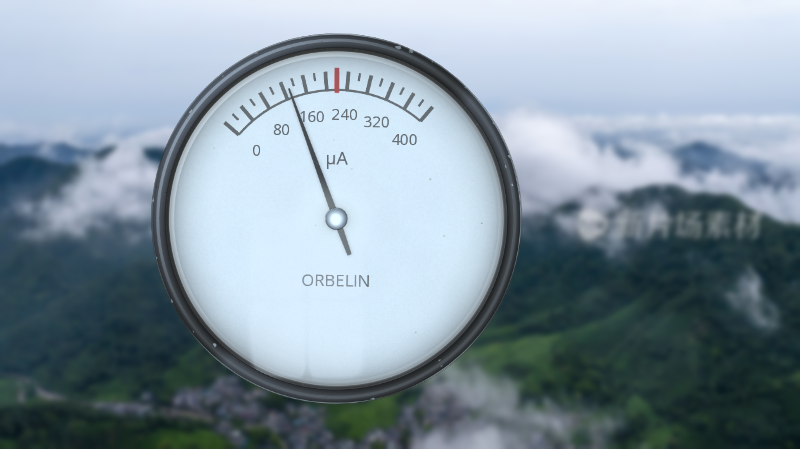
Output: 130 µA
